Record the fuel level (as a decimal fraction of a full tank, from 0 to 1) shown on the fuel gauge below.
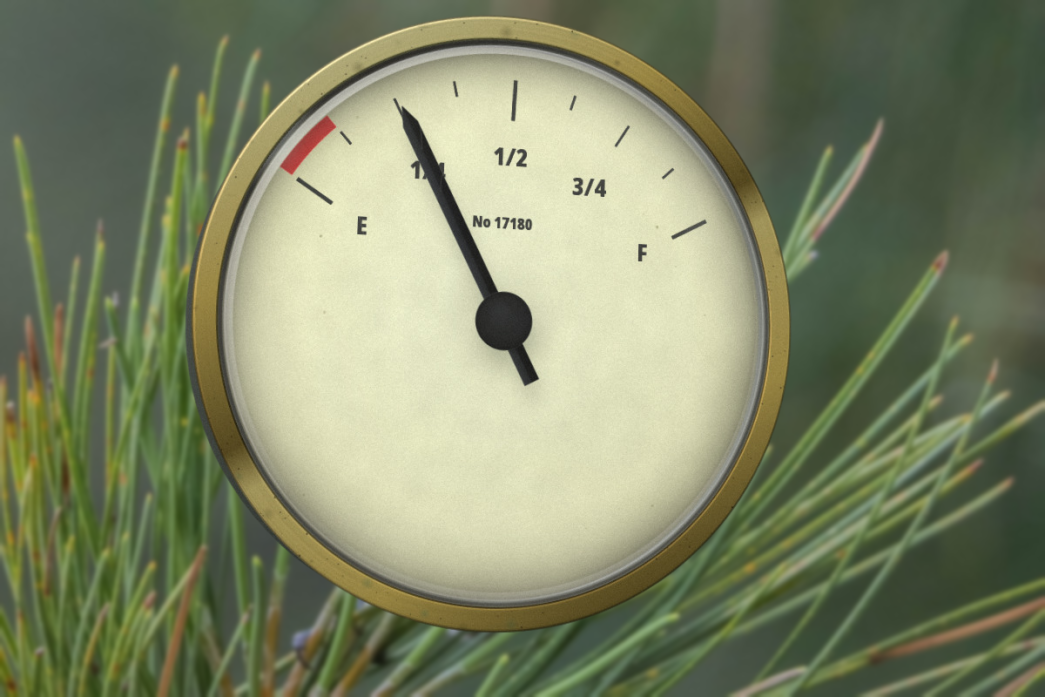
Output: 0.25
